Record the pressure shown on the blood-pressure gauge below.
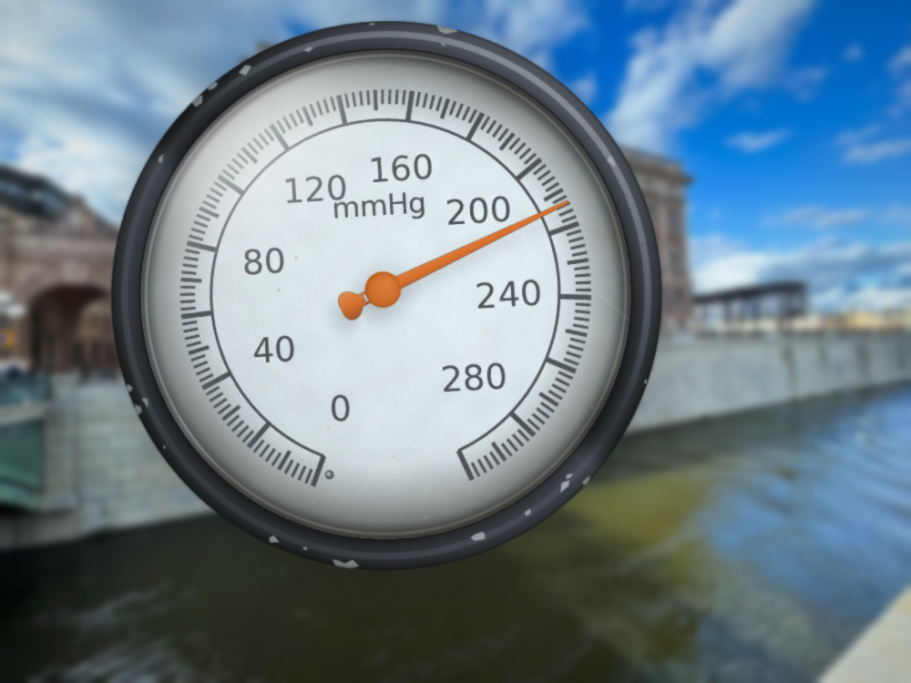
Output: 214 mmHg
